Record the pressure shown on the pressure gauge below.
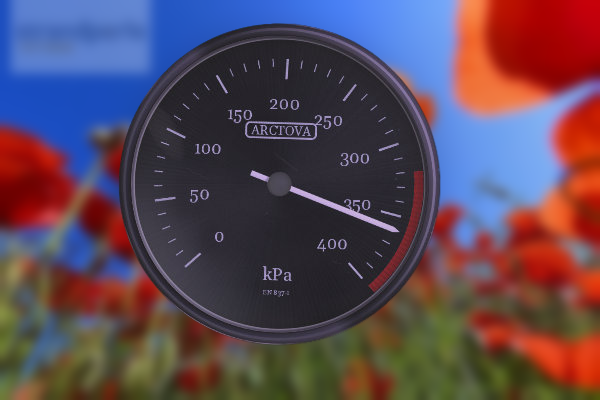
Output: 360 kPa
